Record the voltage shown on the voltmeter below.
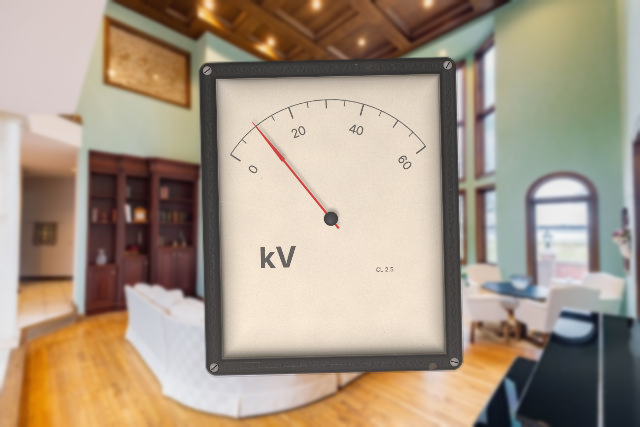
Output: 10 kV
